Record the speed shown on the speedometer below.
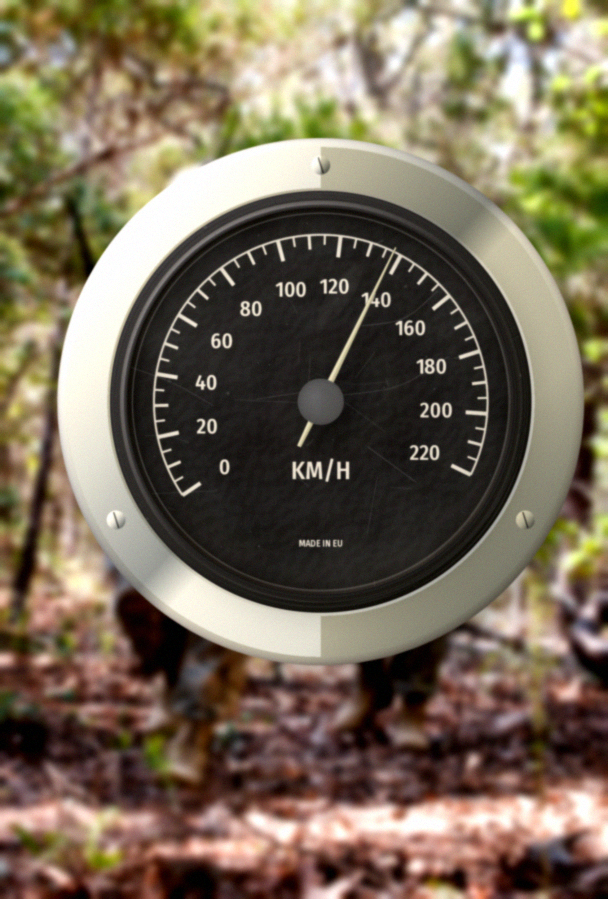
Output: 137.5 km/h
